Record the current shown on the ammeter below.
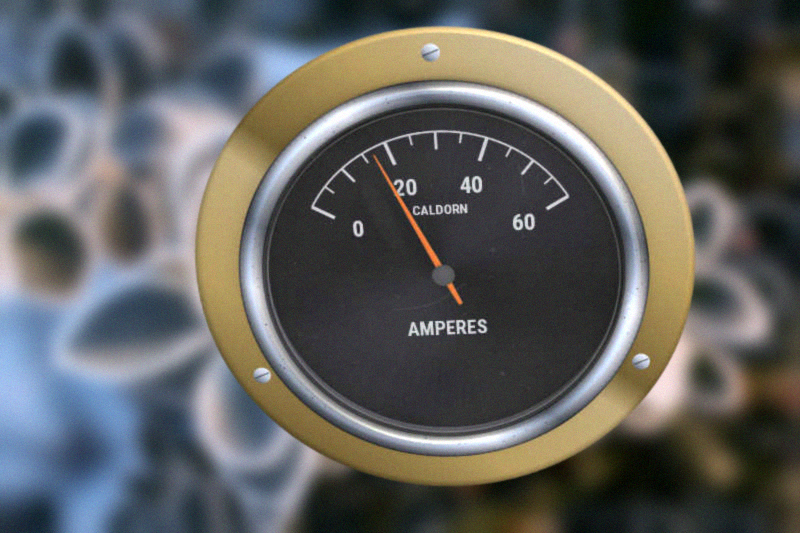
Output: 17.5 A
